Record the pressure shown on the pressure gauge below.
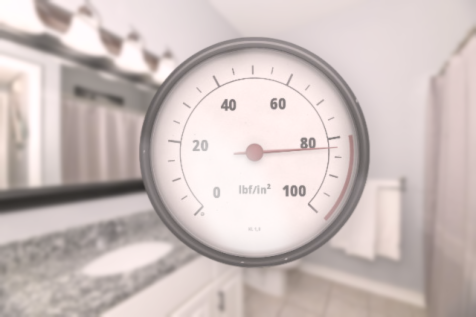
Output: 82.5 psi
